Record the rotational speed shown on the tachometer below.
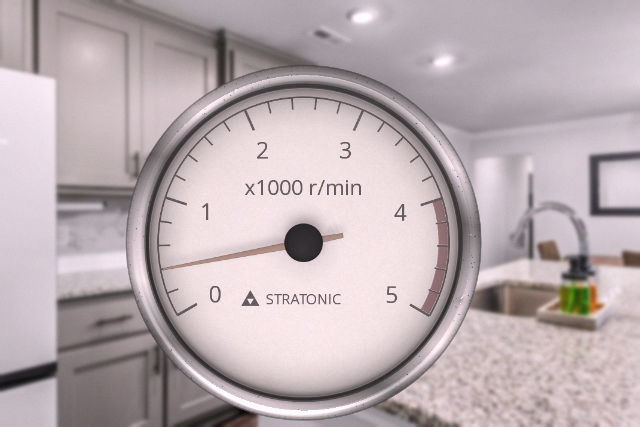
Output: 400 rpm
